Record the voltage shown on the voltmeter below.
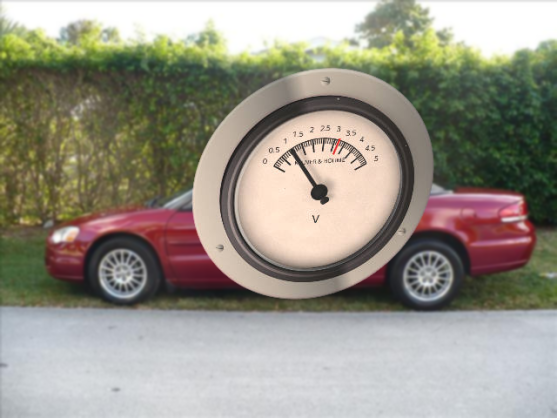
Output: 1 V
